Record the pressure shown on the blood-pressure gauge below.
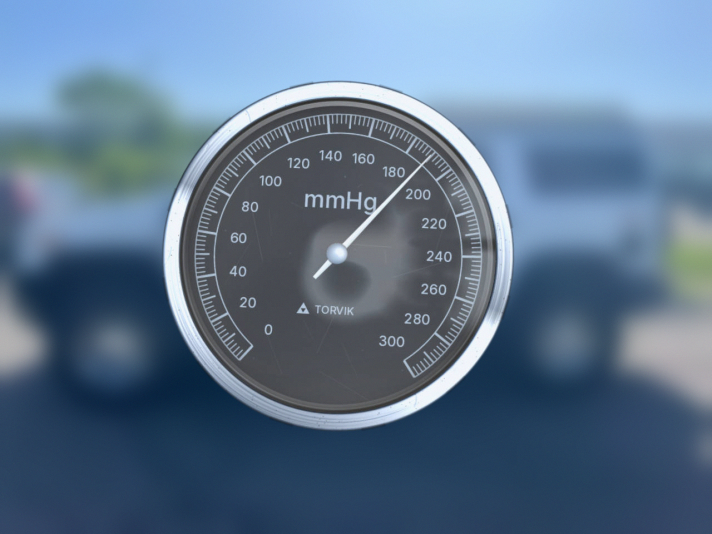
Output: 190 mmHg
